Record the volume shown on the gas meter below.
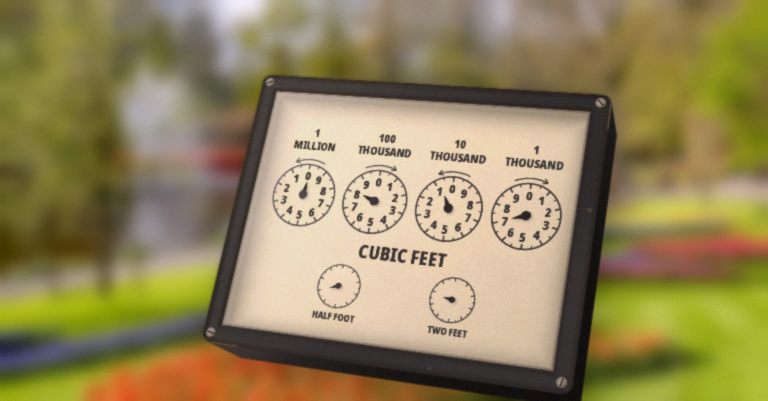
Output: 980700 ft³
